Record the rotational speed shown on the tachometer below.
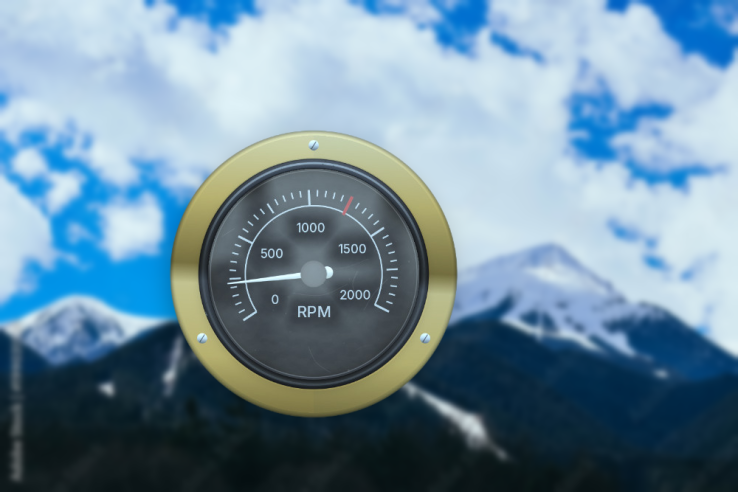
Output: 225 rpm
